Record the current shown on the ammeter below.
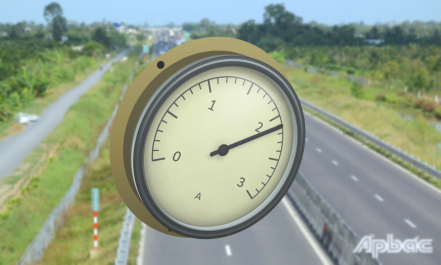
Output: 2.1 A
